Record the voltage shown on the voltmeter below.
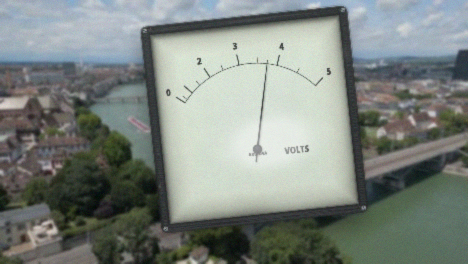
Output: 3.75 V
